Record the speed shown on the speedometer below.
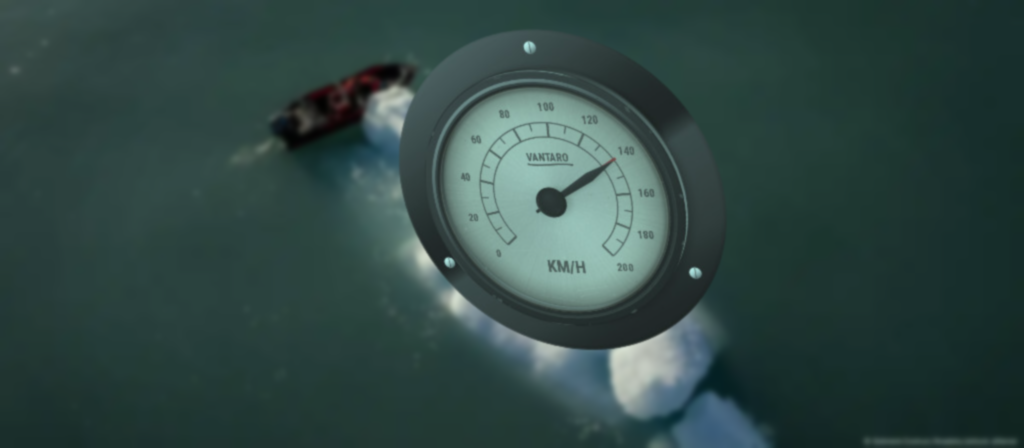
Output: 140 km/h
